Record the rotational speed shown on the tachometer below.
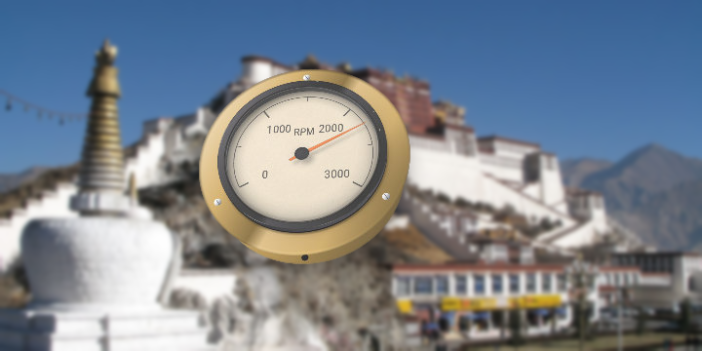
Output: 2250 rpm
